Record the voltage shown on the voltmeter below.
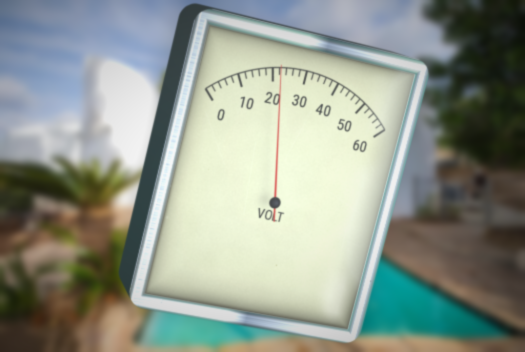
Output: 22 V
